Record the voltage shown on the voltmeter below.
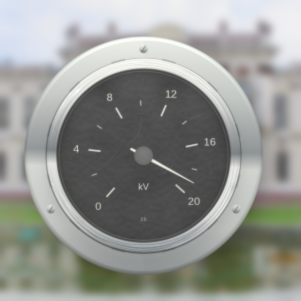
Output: 19 kV
